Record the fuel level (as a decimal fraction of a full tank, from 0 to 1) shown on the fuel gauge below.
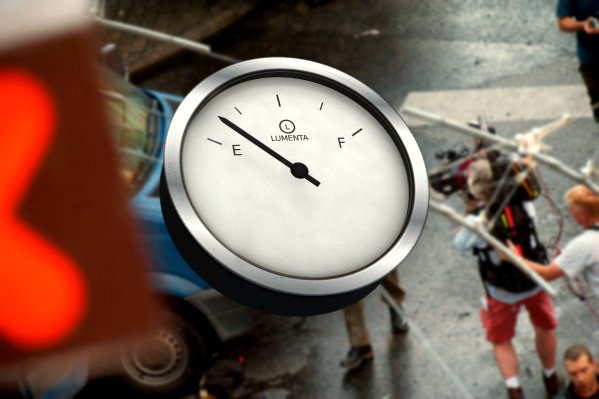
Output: 0.125
